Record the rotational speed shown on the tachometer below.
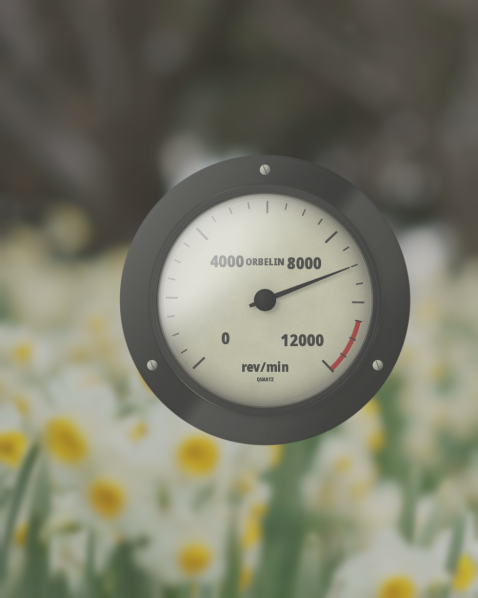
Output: 9000 rpm
